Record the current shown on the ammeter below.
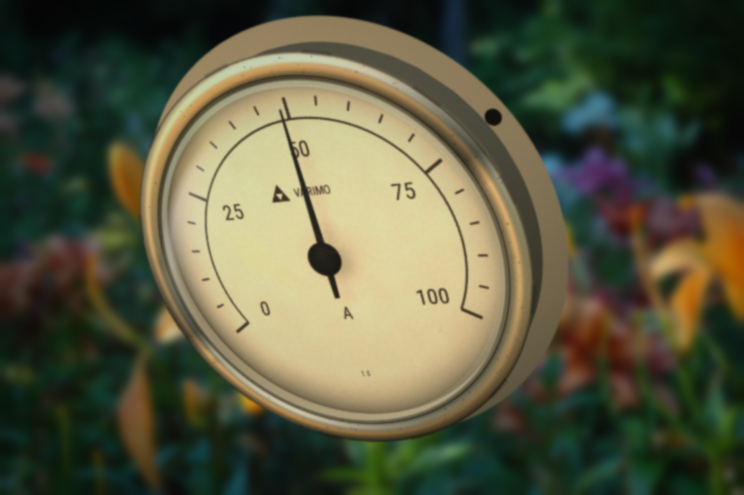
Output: 50 A
